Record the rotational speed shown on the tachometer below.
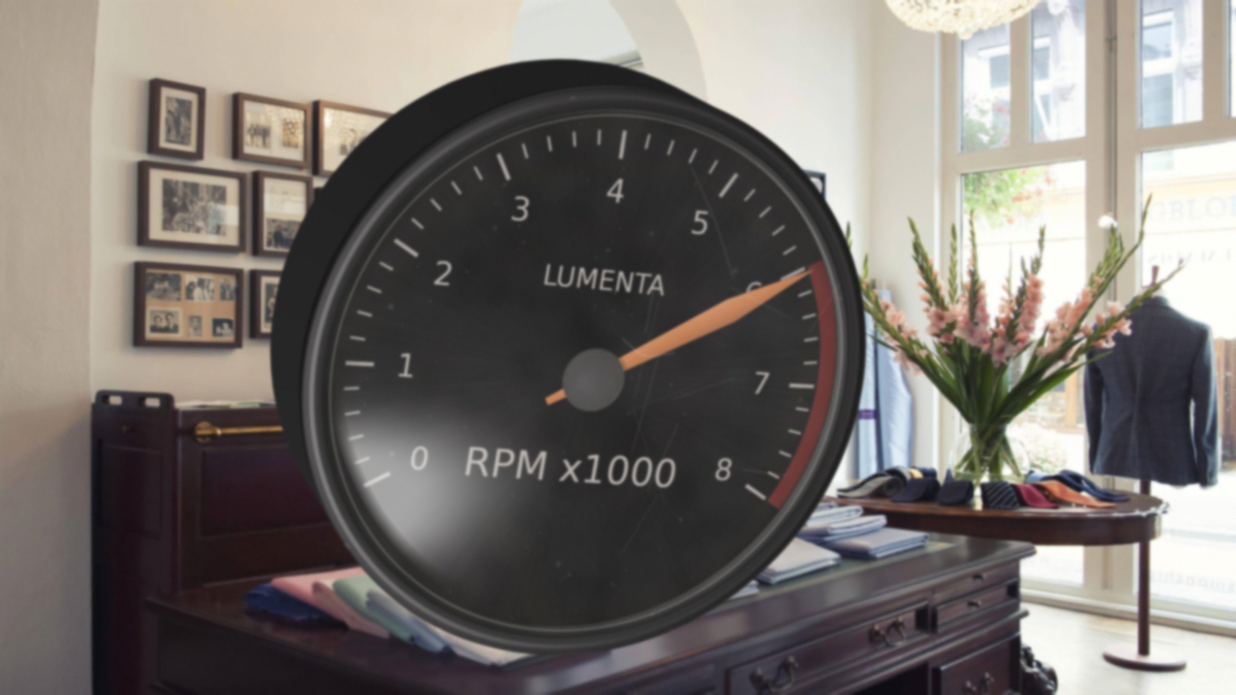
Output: 6000 rpm
